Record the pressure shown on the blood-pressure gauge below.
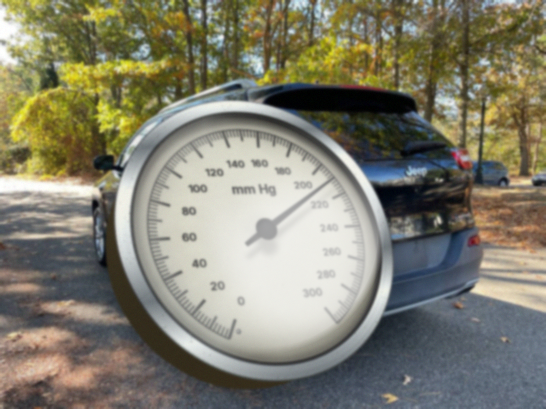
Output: 210 mmHg
